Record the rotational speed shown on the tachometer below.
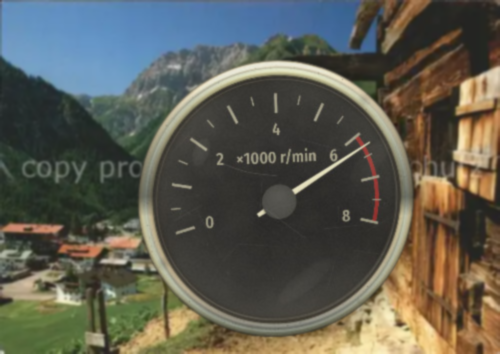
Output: 6250 rpm
